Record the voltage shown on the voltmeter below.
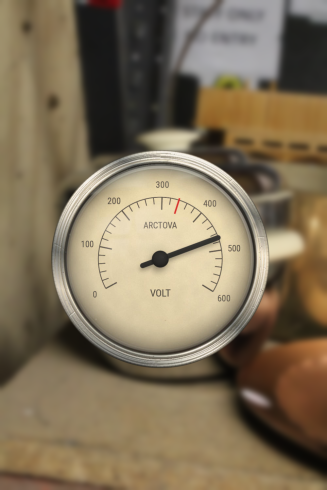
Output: 470 V
